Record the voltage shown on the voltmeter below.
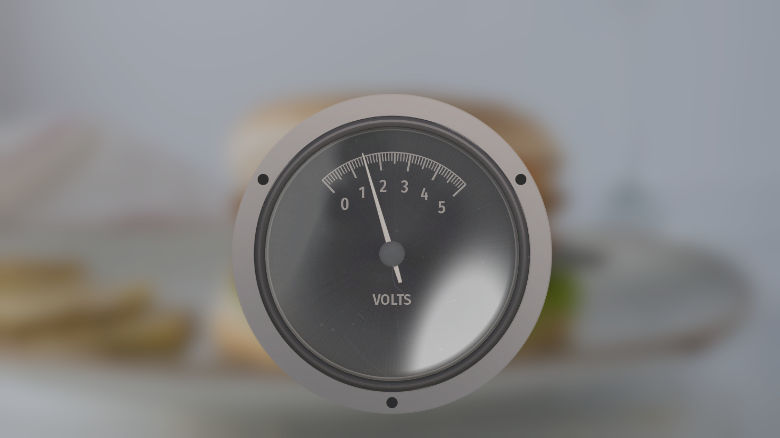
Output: 1.5 V
